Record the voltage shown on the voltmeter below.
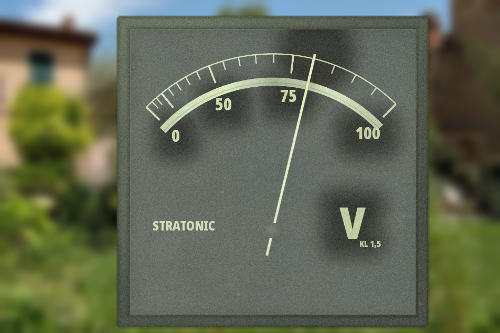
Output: 80 V
